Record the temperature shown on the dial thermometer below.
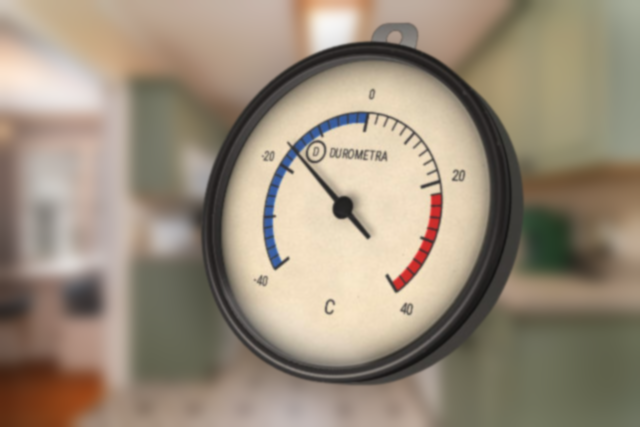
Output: -16 °C
